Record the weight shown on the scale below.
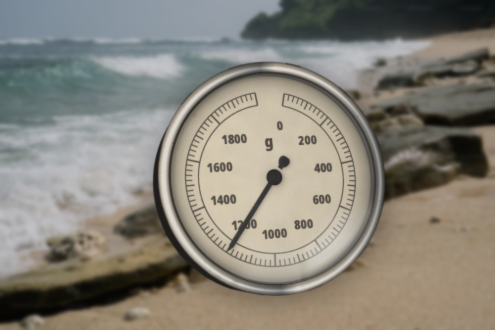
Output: 1200 g
